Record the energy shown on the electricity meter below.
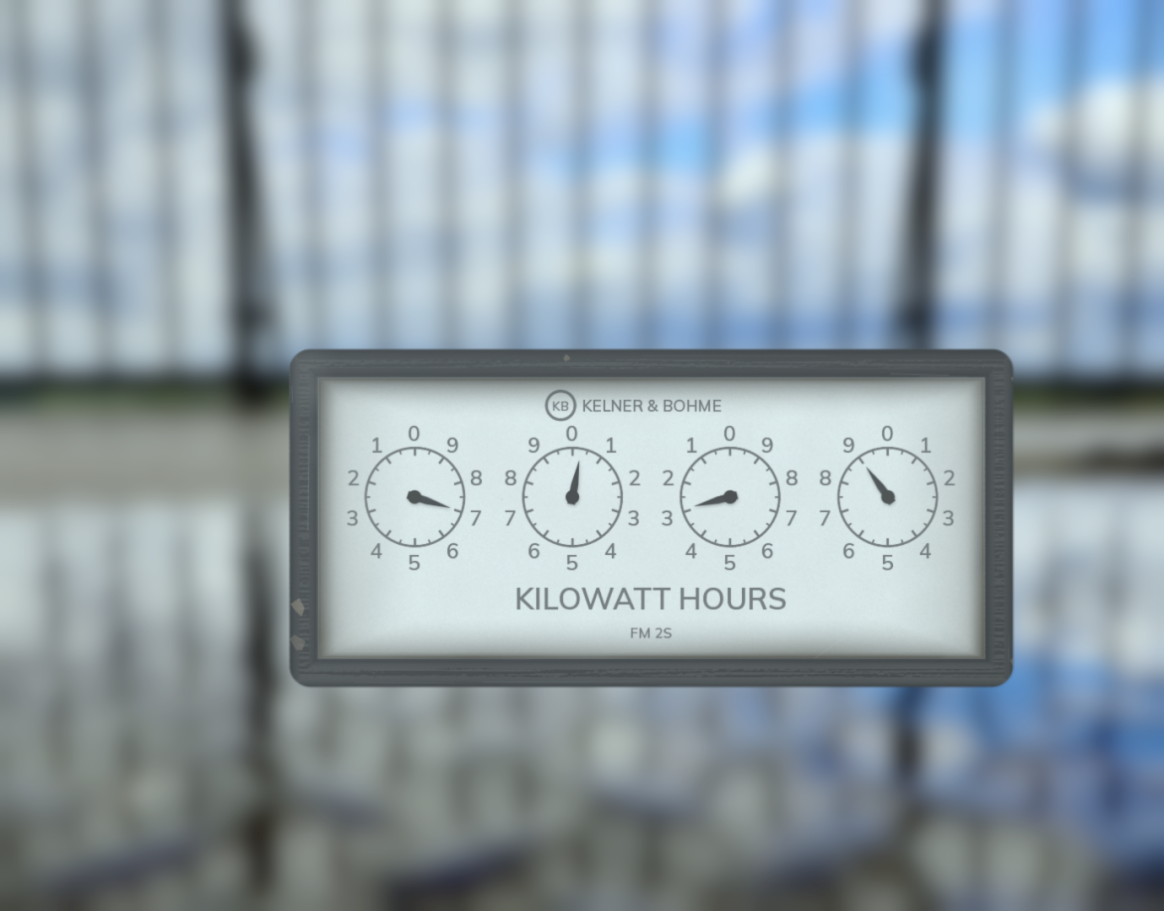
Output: 7029 kWh
